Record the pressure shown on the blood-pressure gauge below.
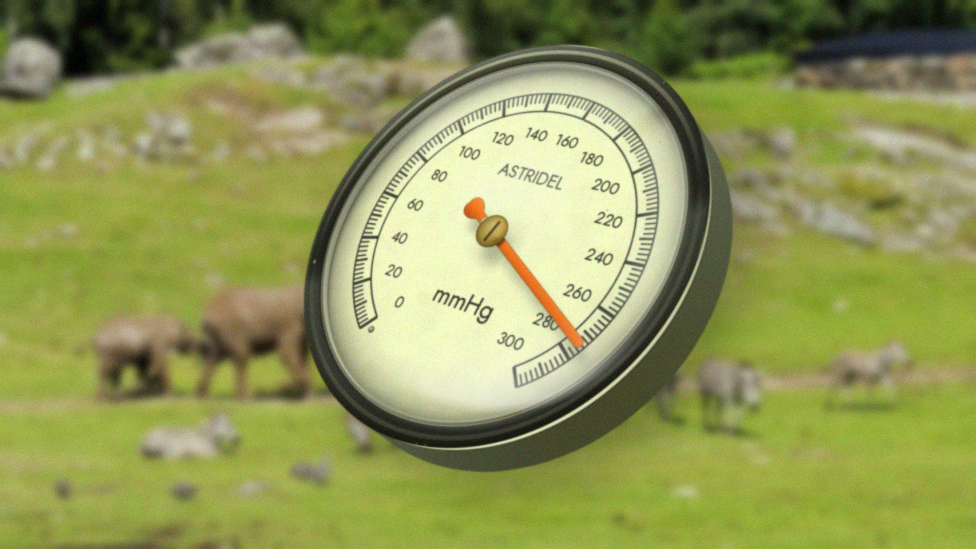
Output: 274 mmHg
